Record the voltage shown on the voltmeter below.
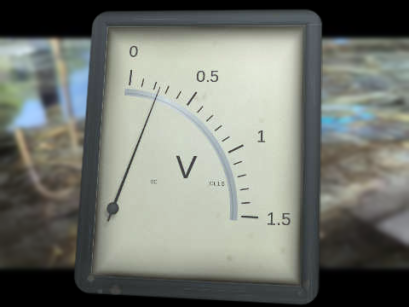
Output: 0.25 V
